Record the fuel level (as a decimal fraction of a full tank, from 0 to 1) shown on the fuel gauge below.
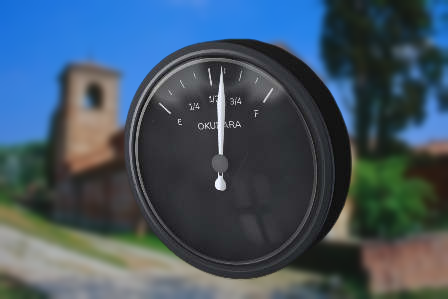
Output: 0.625
